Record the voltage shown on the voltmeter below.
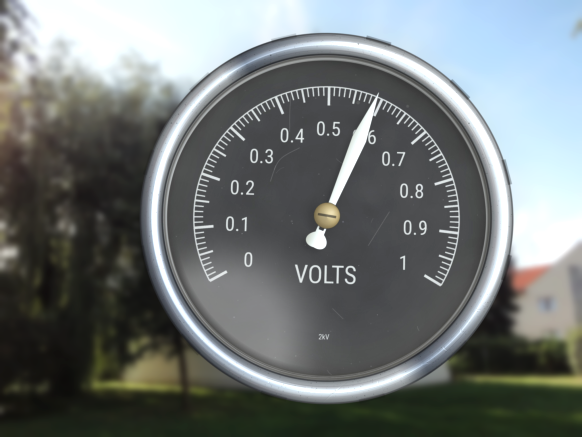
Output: 0.59 V
